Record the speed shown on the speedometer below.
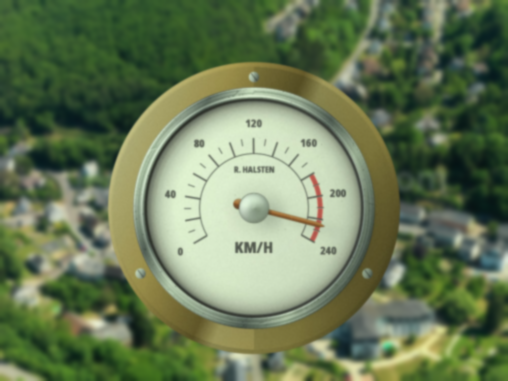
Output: 225 km/h
